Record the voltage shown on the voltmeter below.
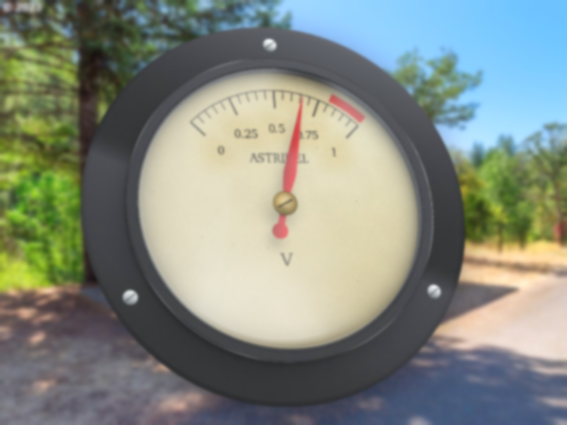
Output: 0.65 V
